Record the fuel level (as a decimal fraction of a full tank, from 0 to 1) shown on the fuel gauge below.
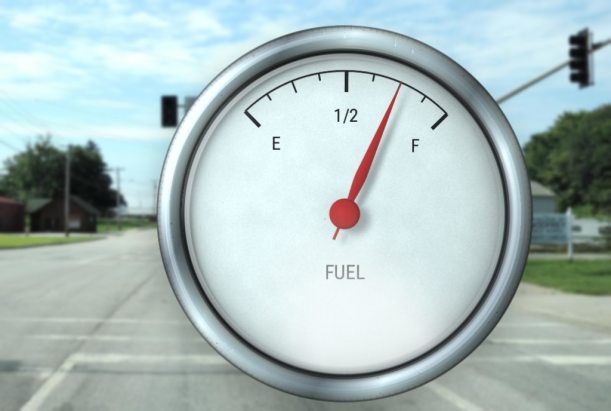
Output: 0.75
